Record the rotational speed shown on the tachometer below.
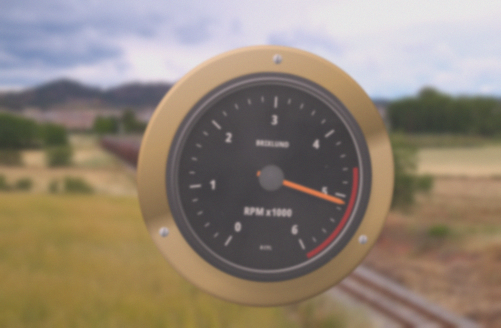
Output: 5100 rpm
